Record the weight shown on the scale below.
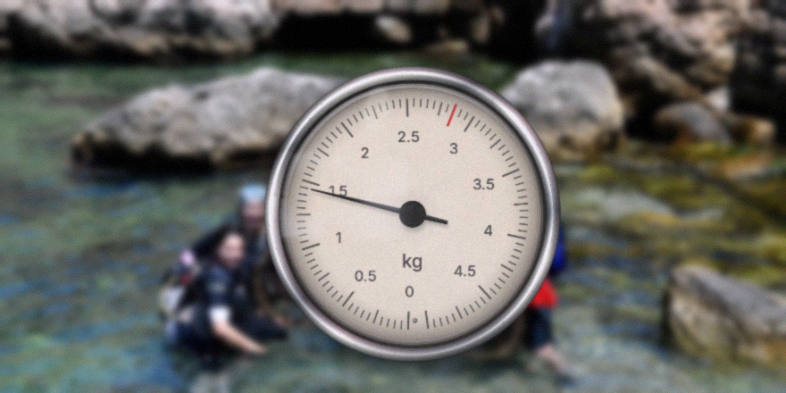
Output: 1.45 kg
